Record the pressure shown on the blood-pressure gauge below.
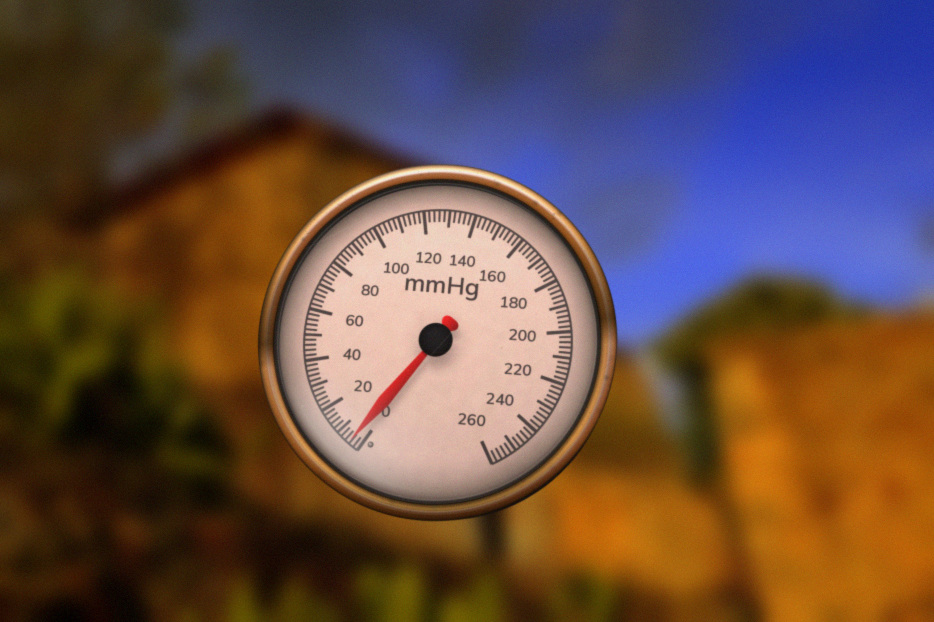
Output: 4 mmHg
